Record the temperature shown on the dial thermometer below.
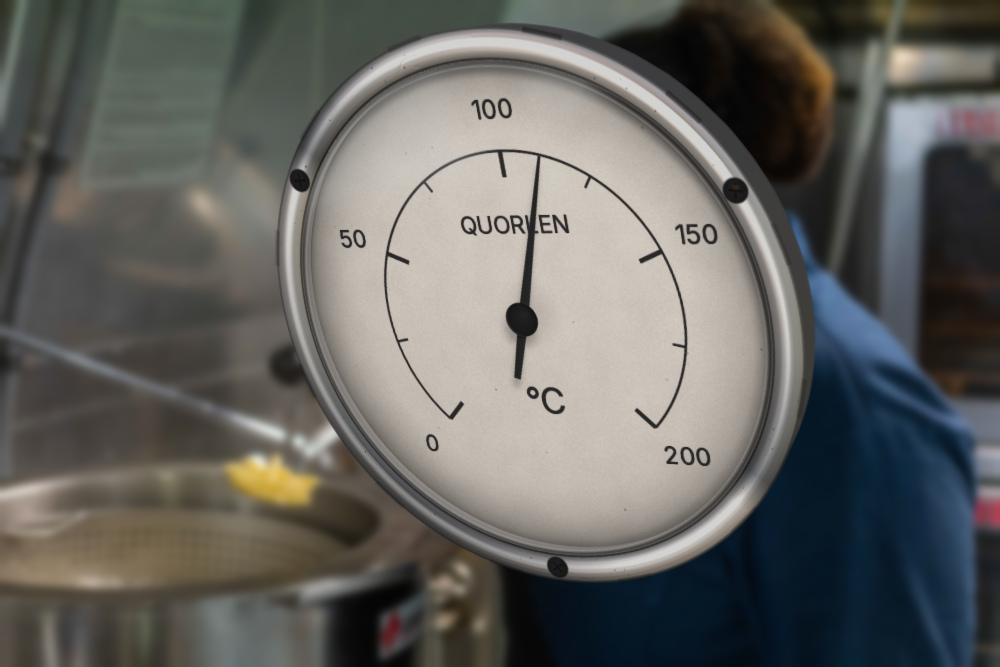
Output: 112.5 °C
